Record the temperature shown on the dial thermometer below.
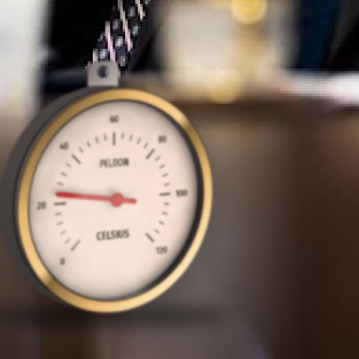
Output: 24 °C
